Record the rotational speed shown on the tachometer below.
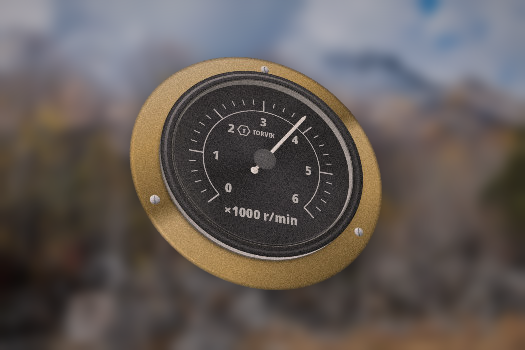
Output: 3800 rpm
